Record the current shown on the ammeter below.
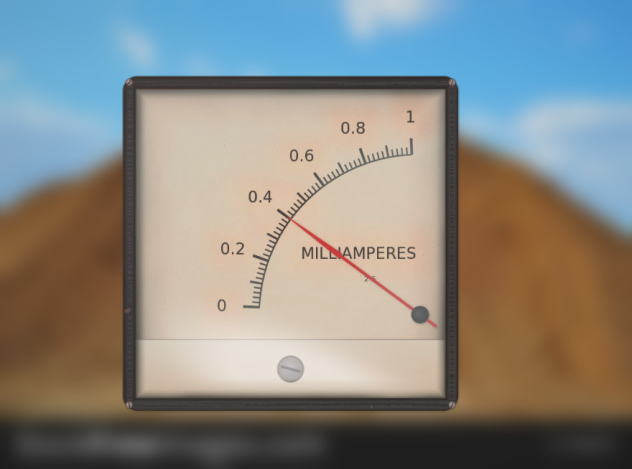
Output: 0.4 mA
